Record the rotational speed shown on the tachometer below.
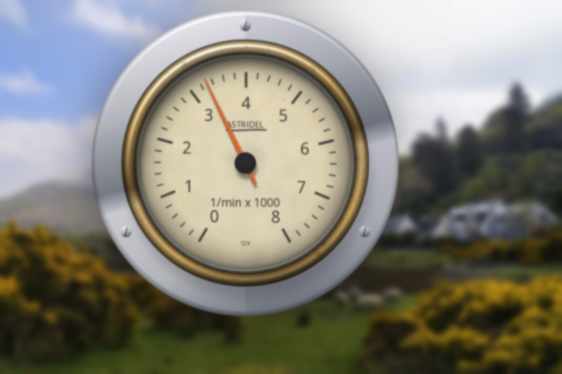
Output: 3300 rpm
